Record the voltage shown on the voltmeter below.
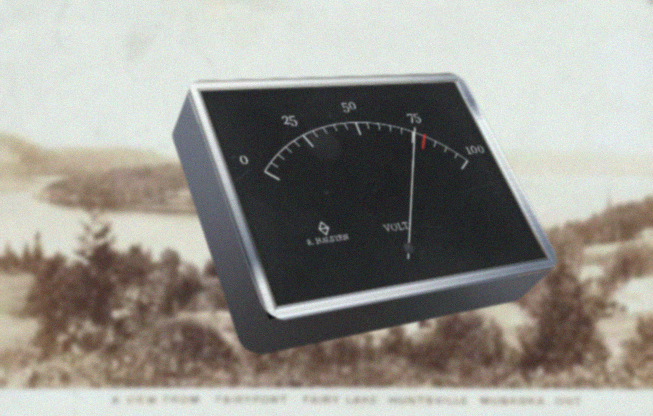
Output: 75 V
